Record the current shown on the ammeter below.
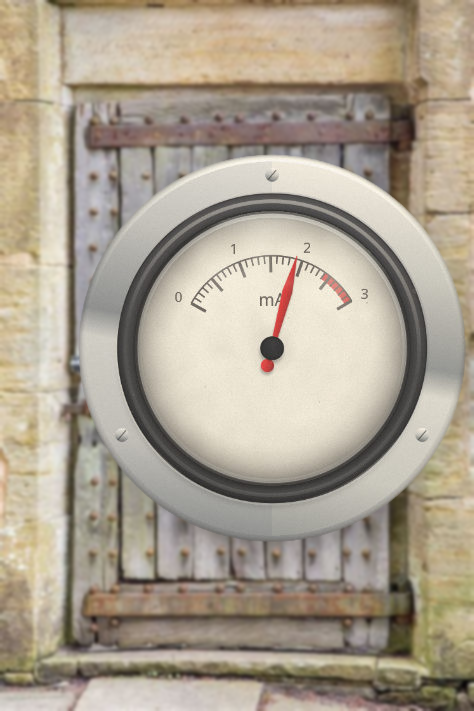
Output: 1.9 mA
